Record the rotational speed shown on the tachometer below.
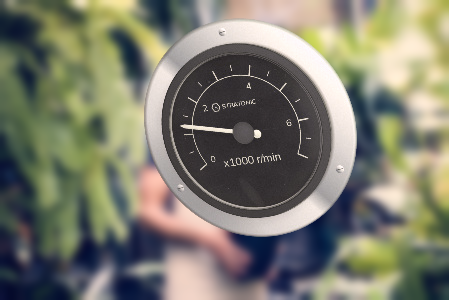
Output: 1250 rpm
